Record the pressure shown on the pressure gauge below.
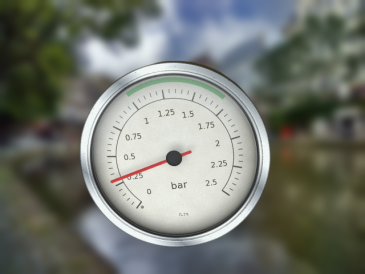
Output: 0.3 bar
